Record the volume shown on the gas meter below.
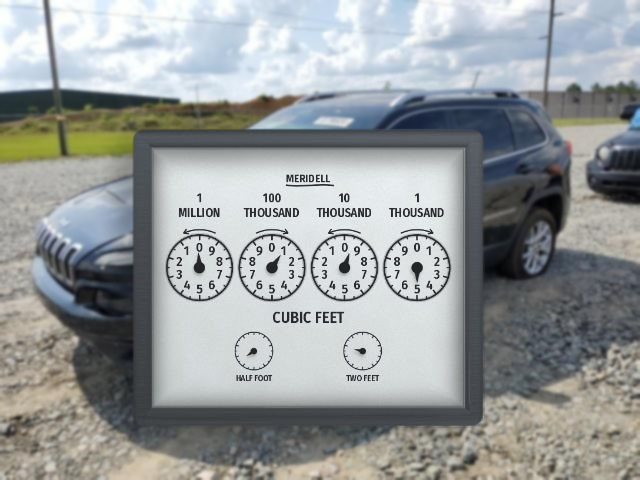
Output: 9500 ft³
